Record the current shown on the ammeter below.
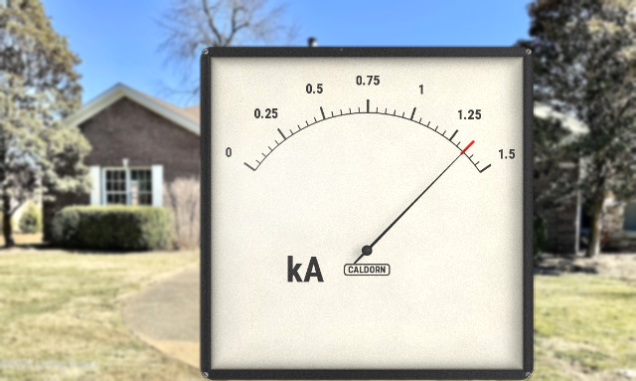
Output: 1.35 kA
